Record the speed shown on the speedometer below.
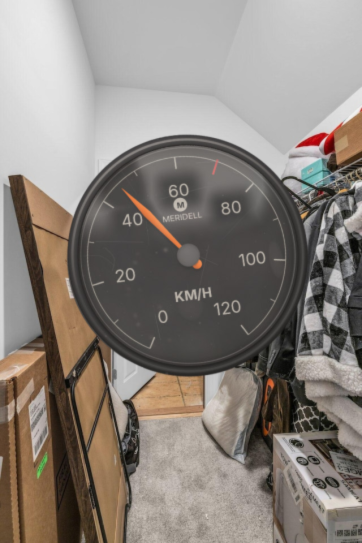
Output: 45 km/h
